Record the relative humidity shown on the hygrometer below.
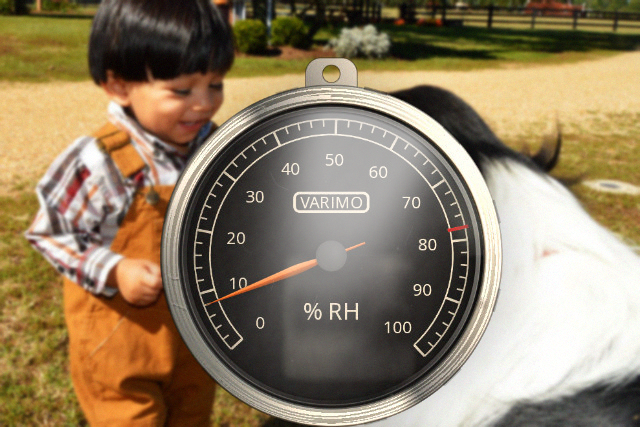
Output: 8 %
